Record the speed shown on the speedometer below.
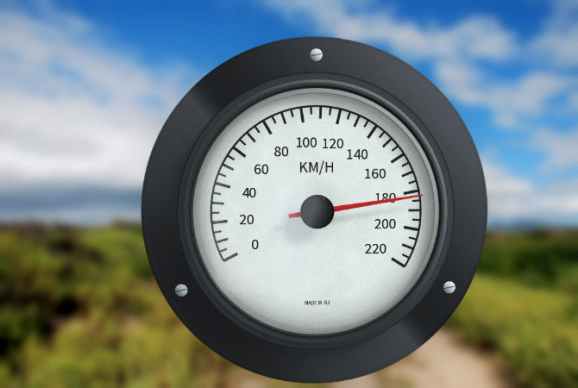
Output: 182.5 km/h
